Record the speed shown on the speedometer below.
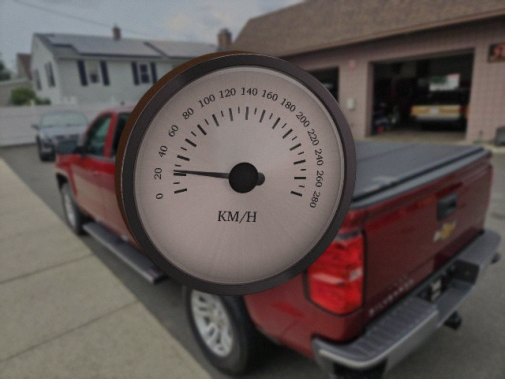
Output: 25 km/h
